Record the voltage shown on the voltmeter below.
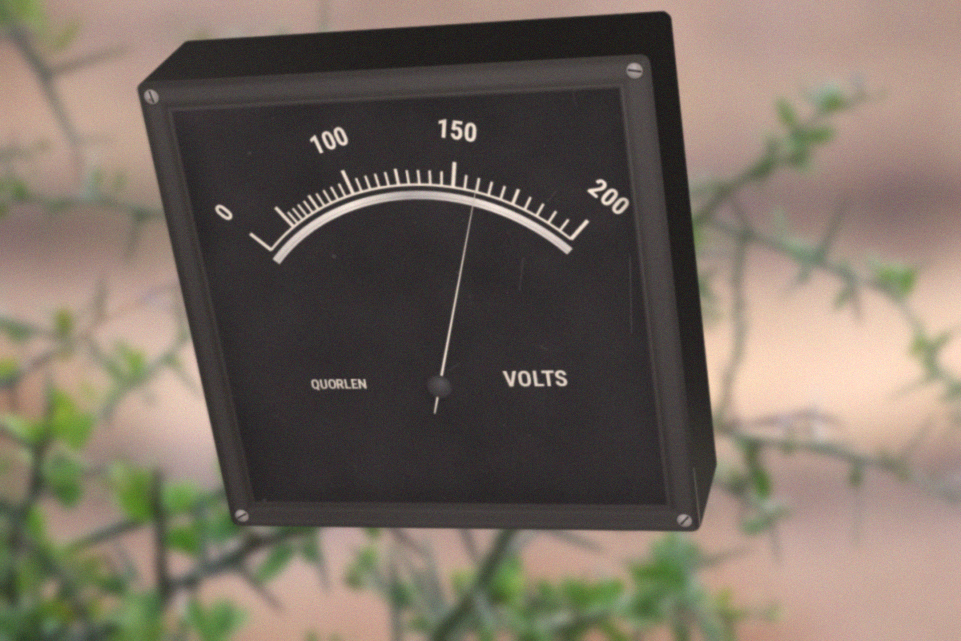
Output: 160 V
